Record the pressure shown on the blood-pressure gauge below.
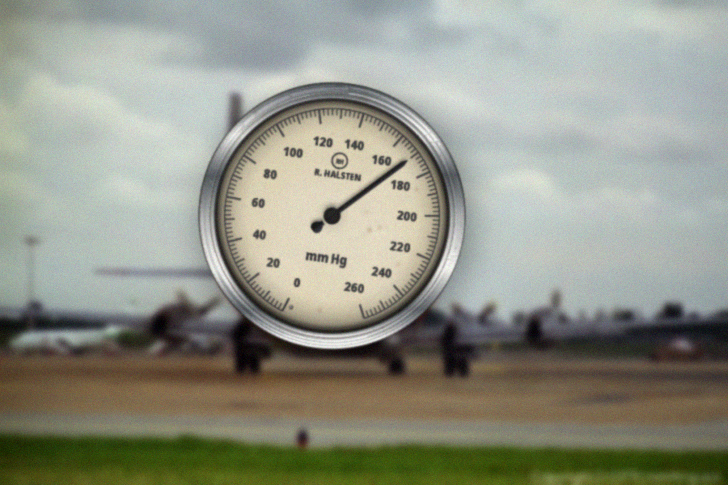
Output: 170 mmHg
